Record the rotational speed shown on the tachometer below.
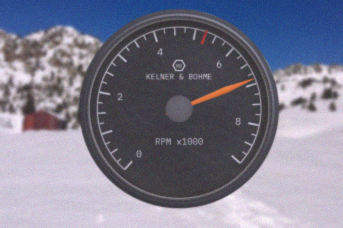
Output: 6875 rpm
